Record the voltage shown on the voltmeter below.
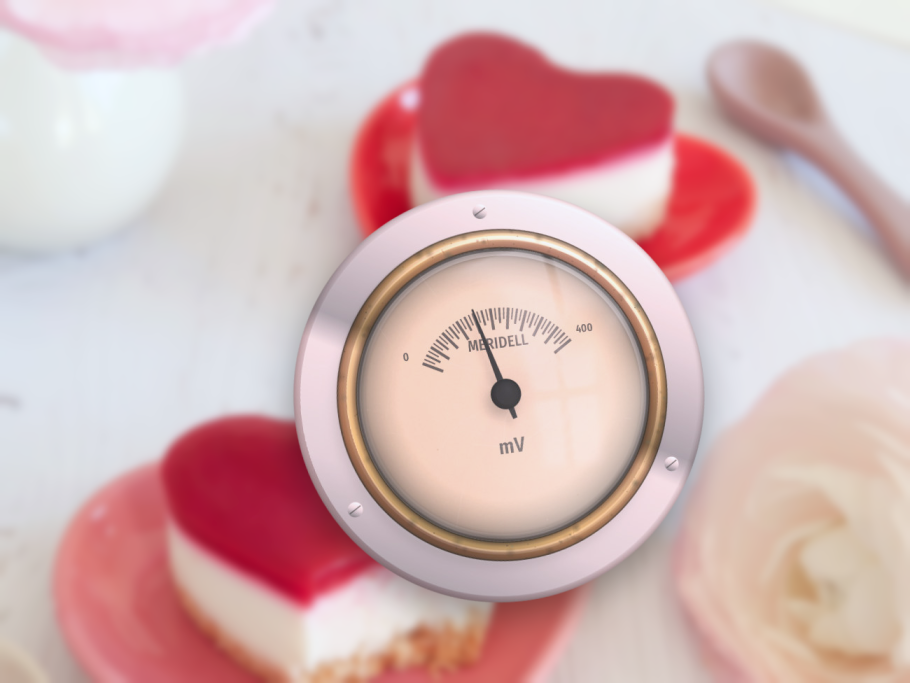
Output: 160 mV
